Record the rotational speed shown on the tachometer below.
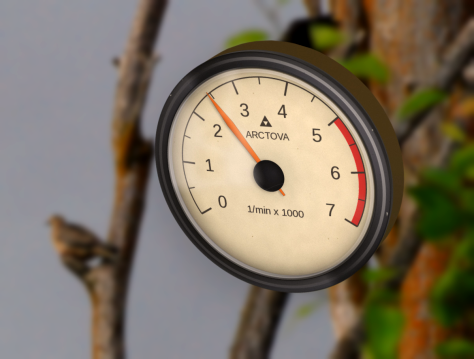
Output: 2500 rpm
